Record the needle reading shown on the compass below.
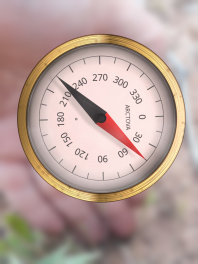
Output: 45 °
